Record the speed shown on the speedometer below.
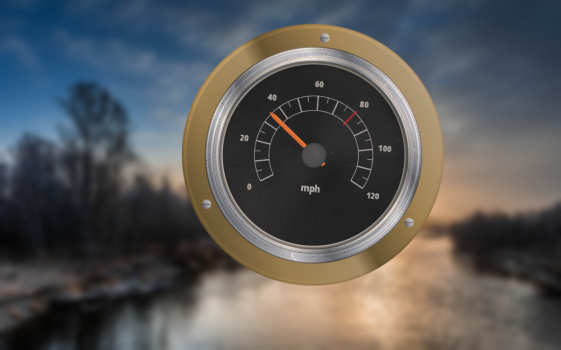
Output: 35 mph
